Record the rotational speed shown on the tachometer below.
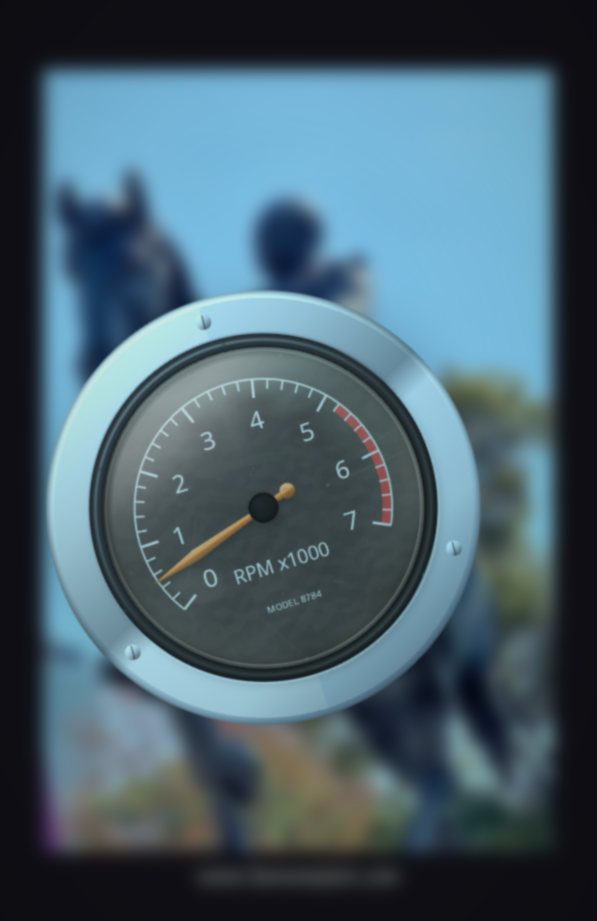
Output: 500 rpm
